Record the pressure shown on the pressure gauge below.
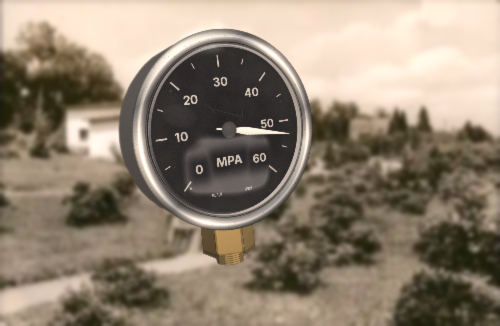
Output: 52.5 MPa
